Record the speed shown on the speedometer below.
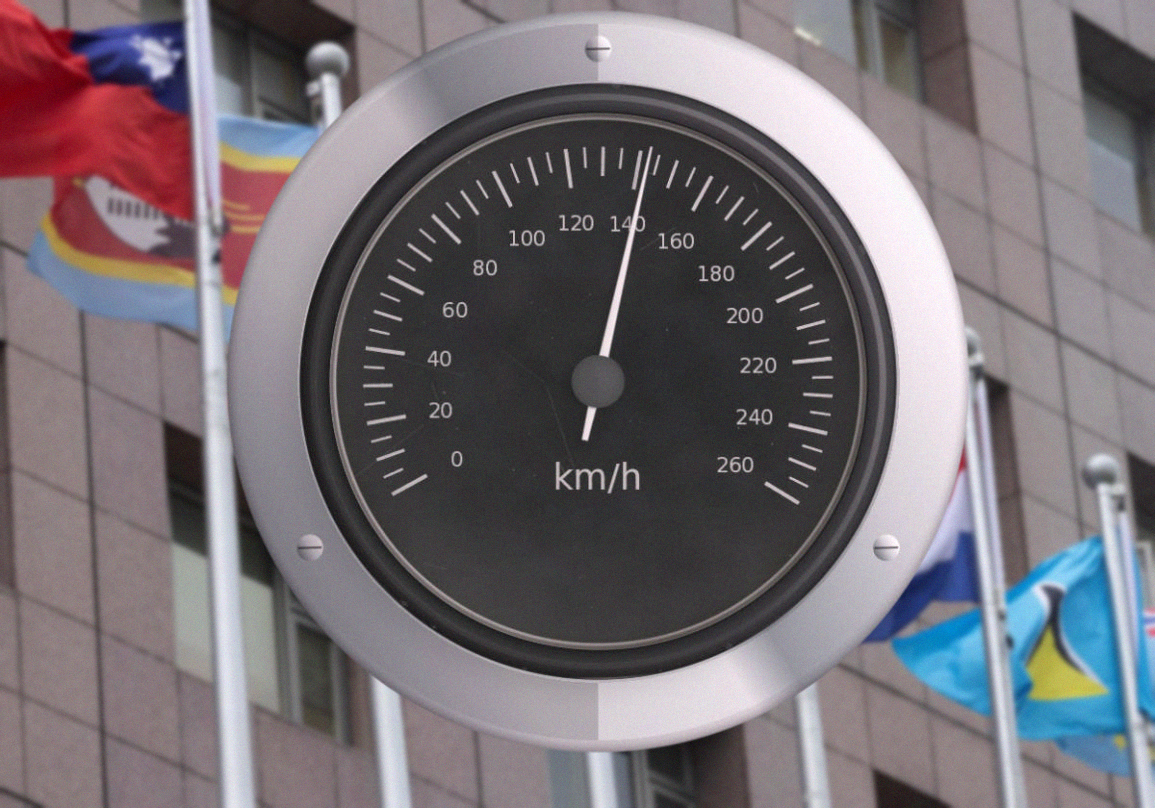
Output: 142.5 km/h
